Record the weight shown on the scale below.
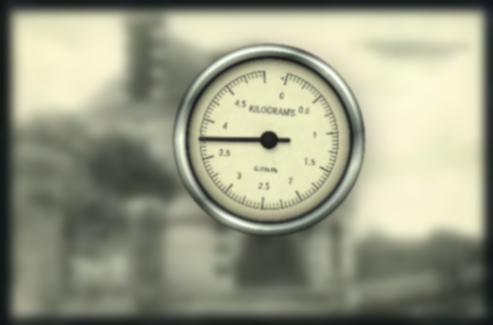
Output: 3.75 kg
